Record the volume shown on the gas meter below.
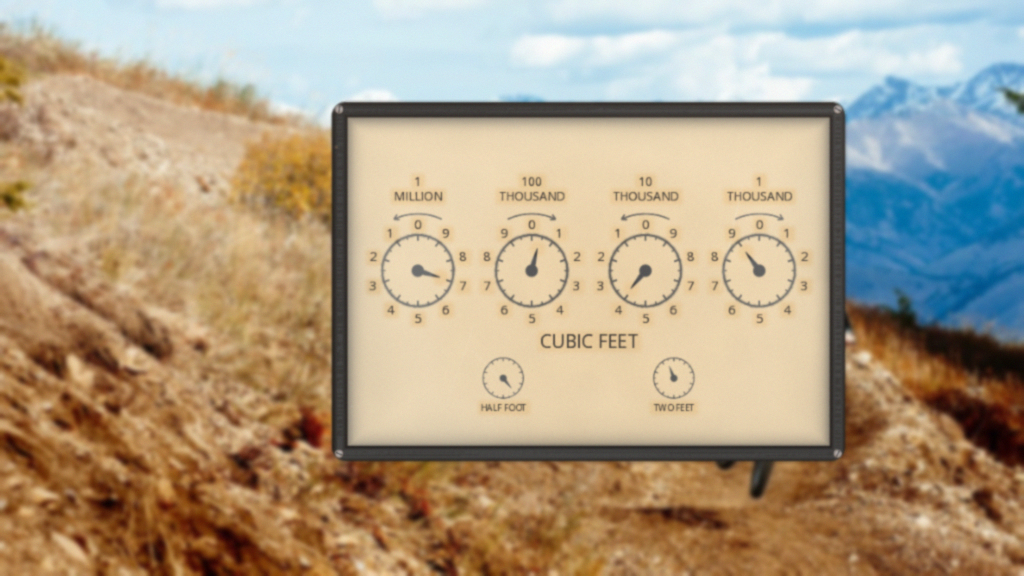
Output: 703900 ft³
